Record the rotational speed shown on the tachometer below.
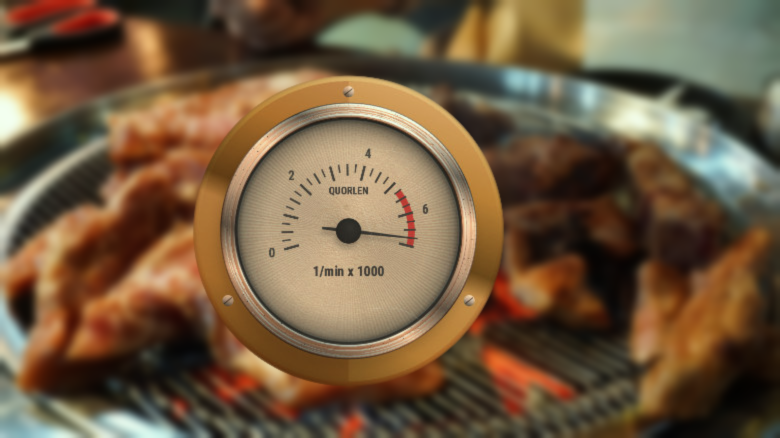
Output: 6750 rpm
